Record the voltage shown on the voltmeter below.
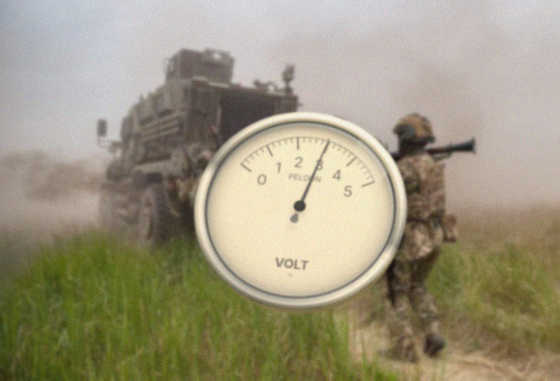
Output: 3 V
